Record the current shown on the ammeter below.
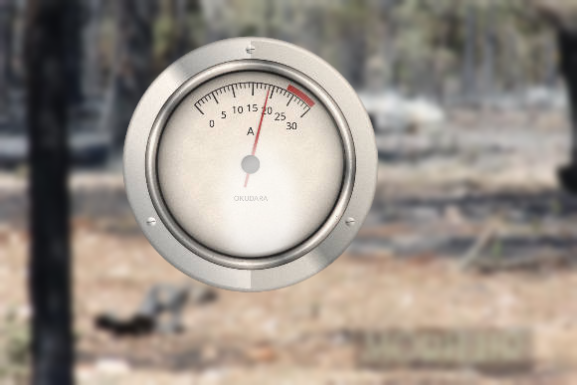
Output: 19 A
